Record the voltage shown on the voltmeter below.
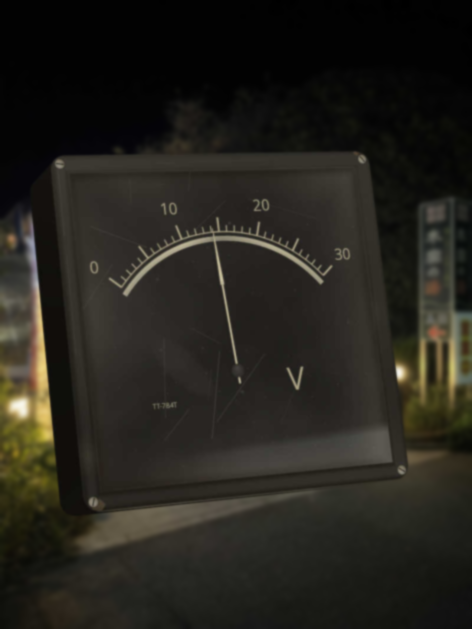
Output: 14 V
